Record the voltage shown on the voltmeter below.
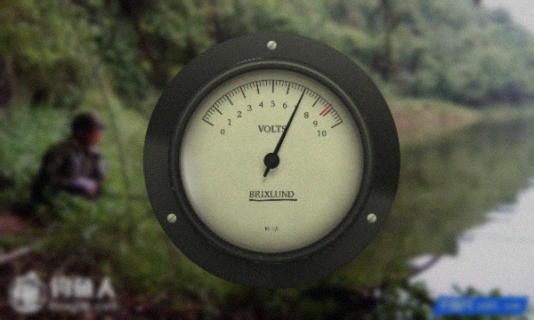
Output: 7 V
